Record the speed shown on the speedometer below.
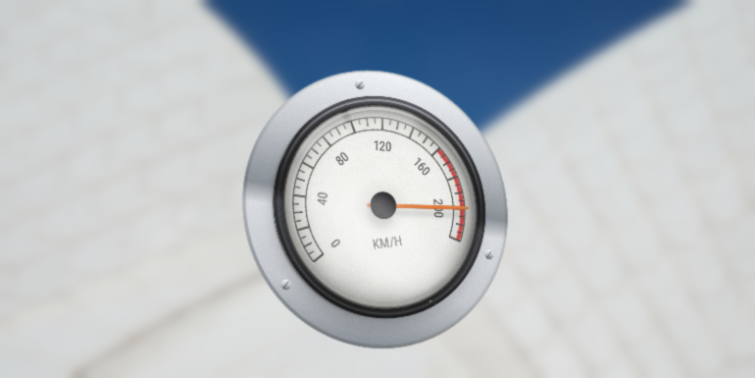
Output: 200 km/h
